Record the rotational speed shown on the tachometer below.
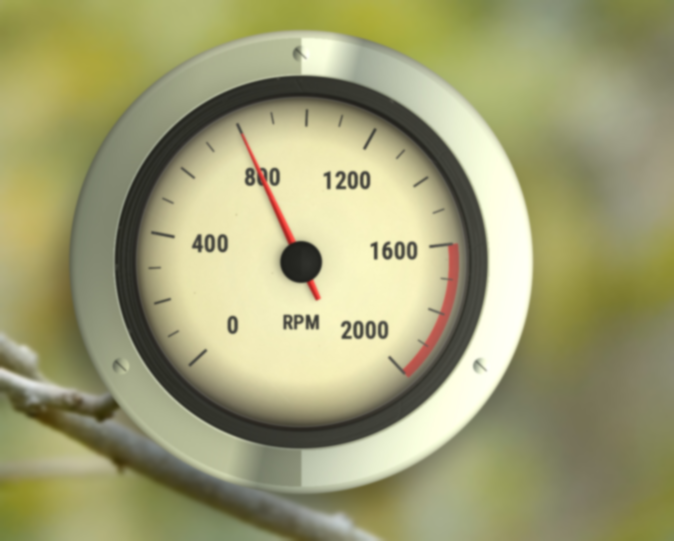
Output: 800 rpm
